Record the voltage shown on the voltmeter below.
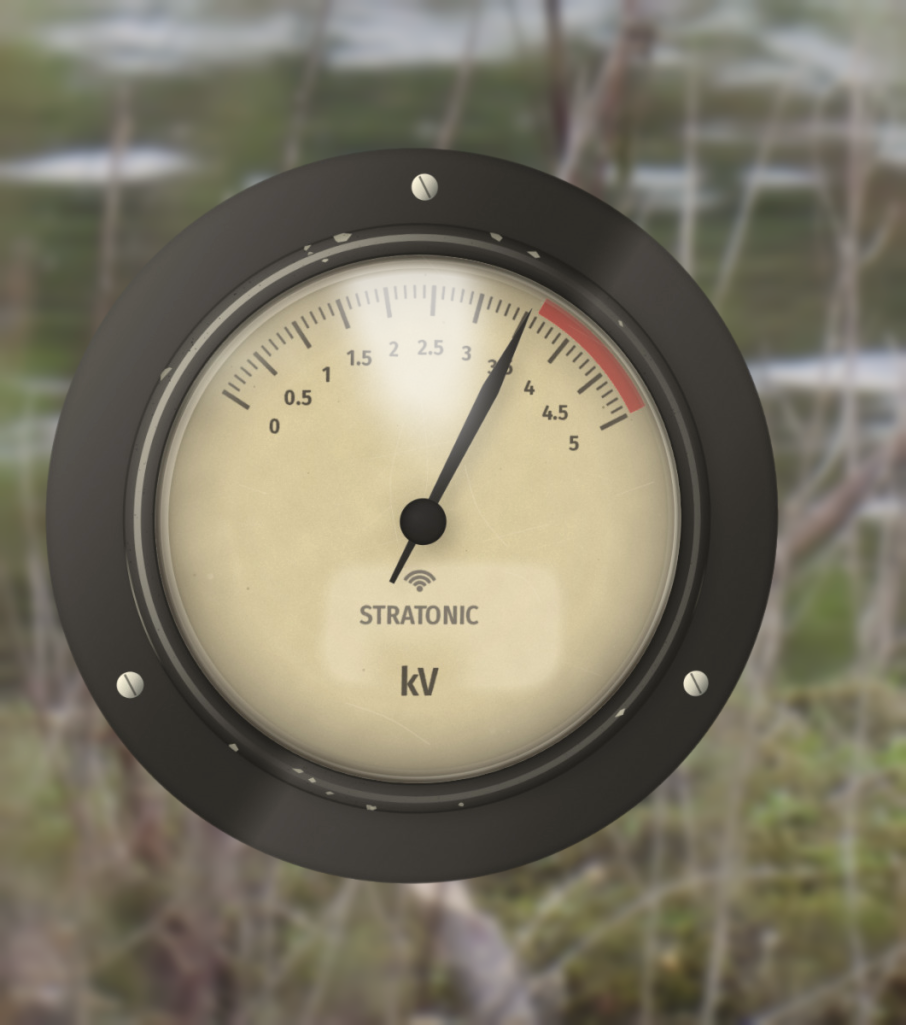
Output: 3.5 kV
